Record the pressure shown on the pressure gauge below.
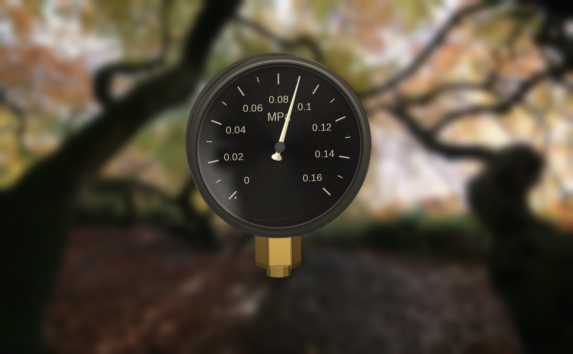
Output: 0.09 MPa
